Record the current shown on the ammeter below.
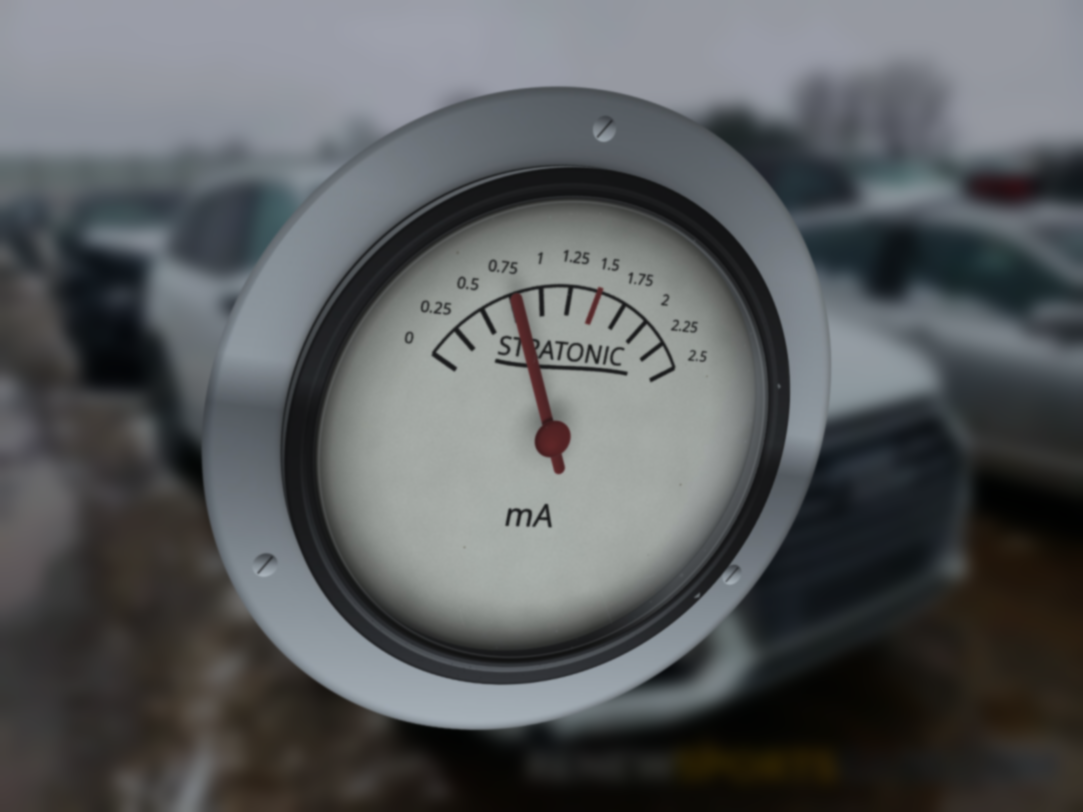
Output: 0.75 mA
